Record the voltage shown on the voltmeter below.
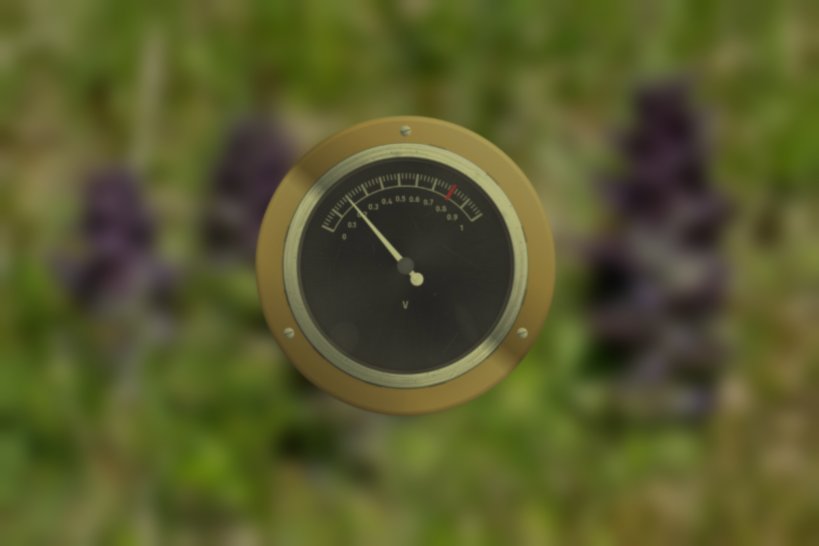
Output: 0.2 V
